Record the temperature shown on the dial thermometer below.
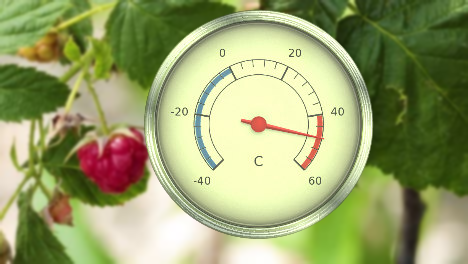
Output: 48 °C
